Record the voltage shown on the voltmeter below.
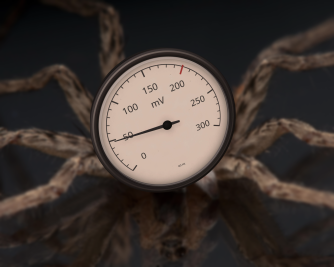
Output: 50 mV
